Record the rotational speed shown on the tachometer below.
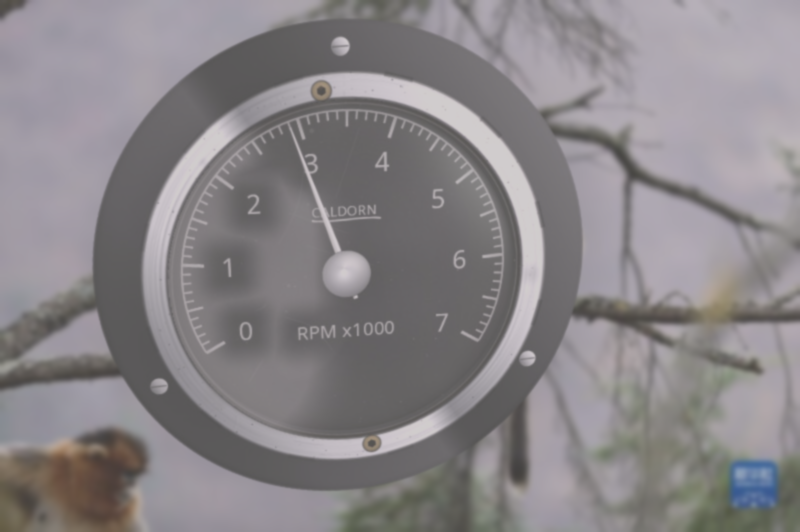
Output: 2900 rpm
